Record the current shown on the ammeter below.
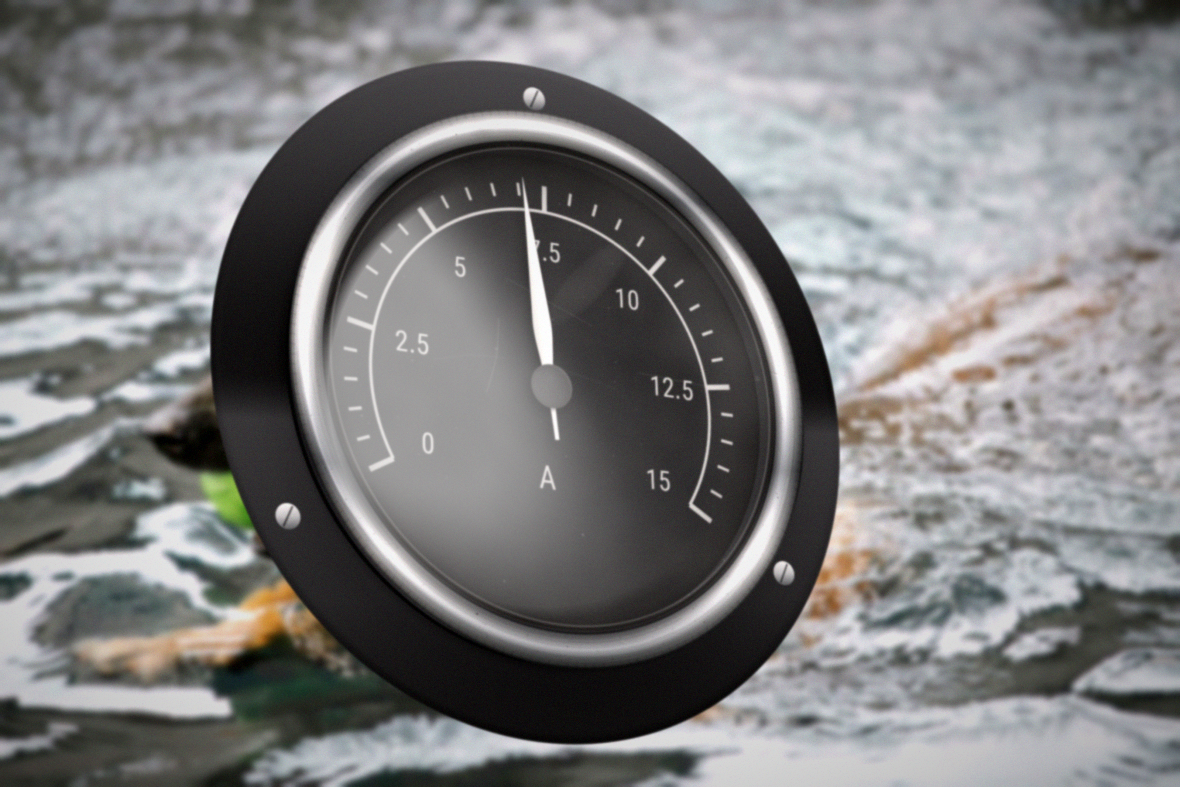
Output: 7 A
